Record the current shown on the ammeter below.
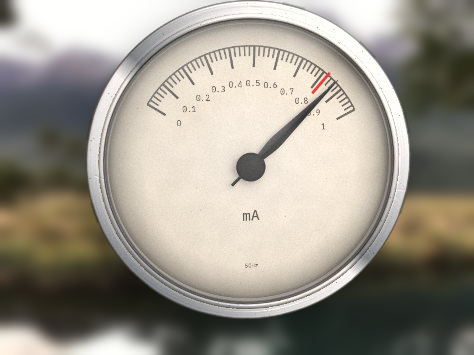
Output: 0.86 mA
